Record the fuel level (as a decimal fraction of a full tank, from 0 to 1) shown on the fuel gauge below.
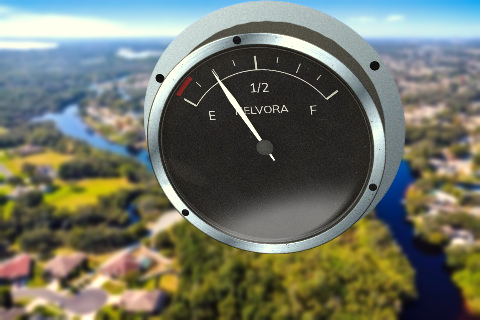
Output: 0.25
